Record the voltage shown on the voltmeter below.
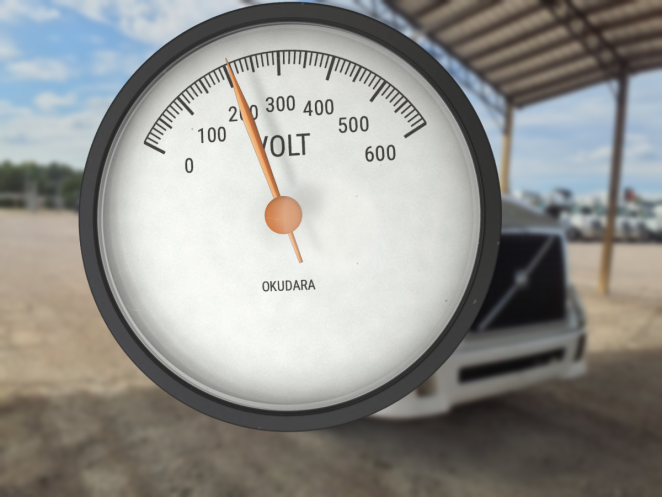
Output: 210 V
